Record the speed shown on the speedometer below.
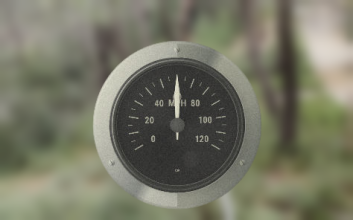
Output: 60 mph
